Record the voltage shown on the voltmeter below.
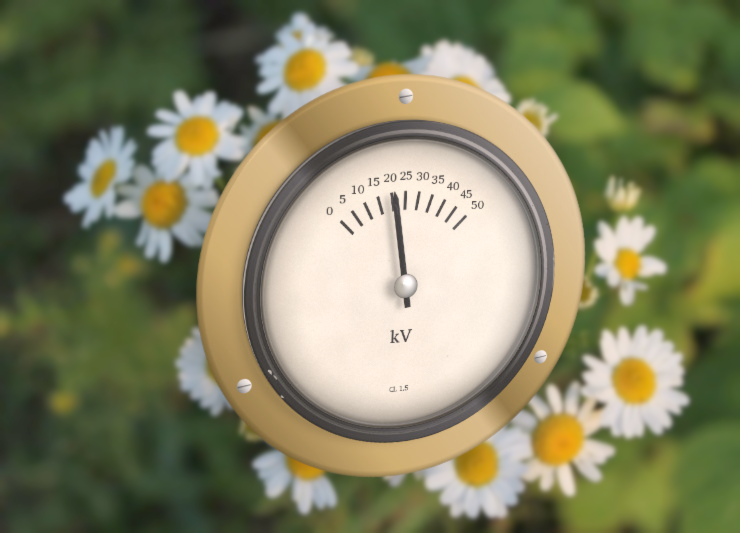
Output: 20 kV
